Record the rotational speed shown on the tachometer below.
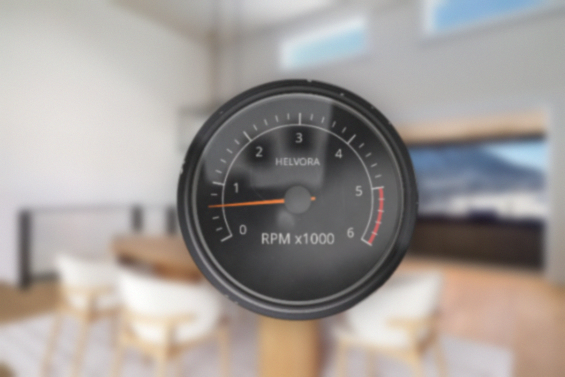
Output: 600 rpm
